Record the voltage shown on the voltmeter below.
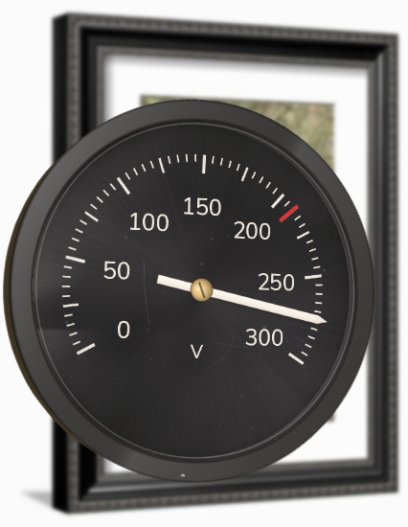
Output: 275 V
